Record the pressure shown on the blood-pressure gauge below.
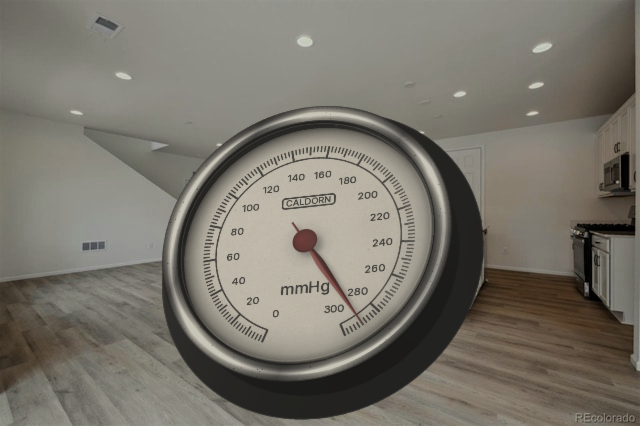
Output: 290 mmHg
